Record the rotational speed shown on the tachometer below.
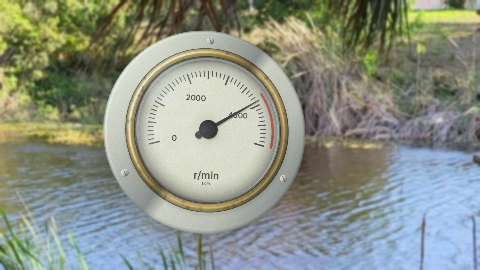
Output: 3900 rpm
